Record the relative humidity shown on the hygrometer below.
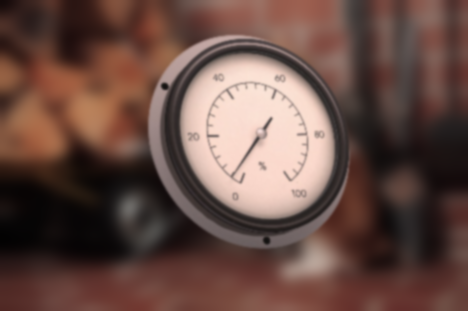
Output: 4 %
